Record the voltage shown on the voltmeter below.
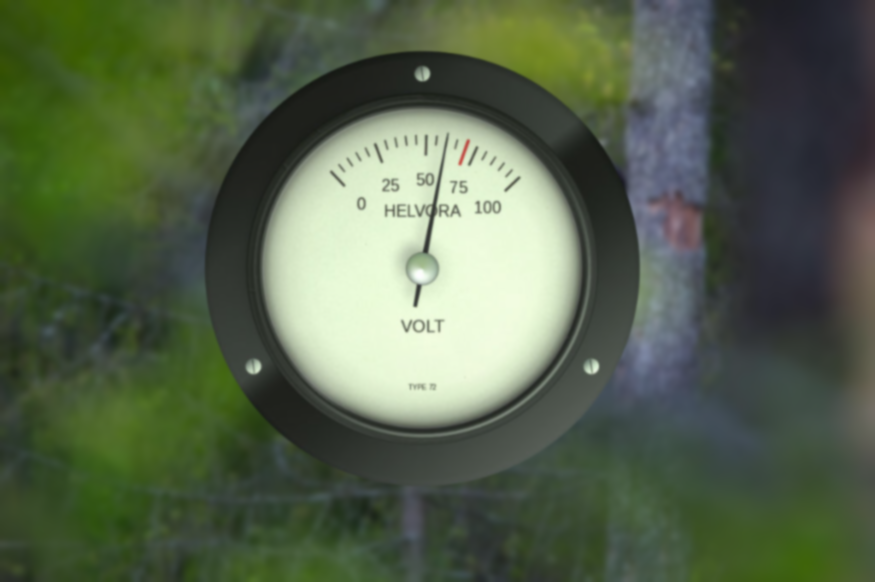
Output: 60 V
